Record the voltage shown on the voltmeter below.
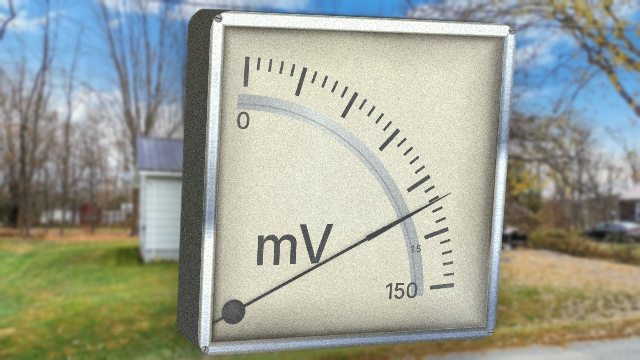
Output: 110 mV
